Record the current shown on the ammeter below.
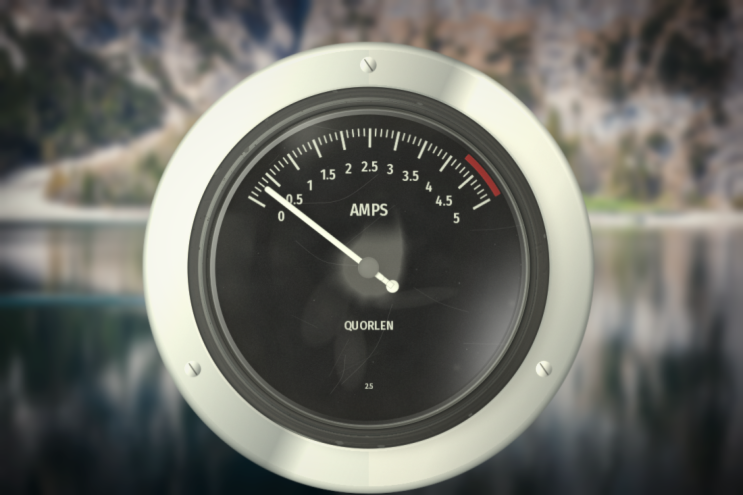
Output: 0.3 A
